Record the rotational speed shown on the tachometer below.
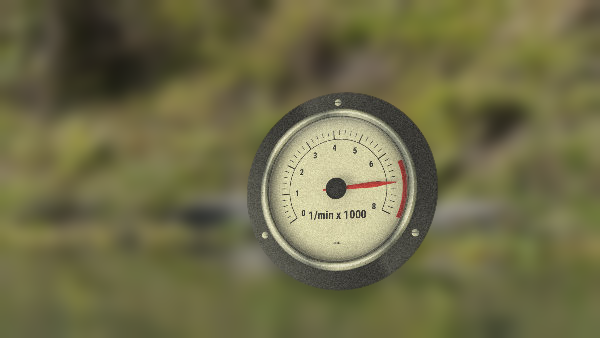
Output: 7000 rpm
